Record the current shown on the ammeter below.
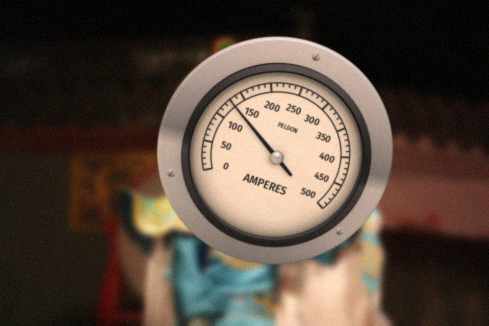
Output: 130 A
